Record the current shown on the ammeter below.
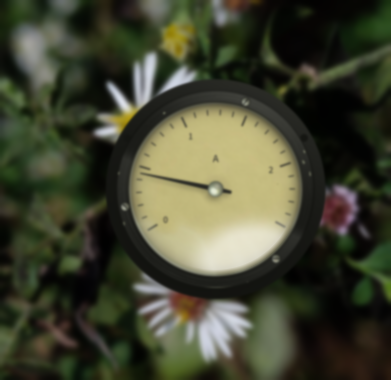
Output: 0.45 A
